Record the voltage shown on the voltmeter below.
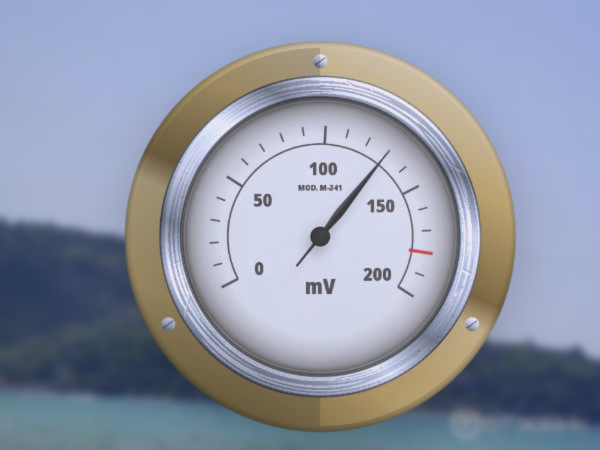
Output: 130 mV
